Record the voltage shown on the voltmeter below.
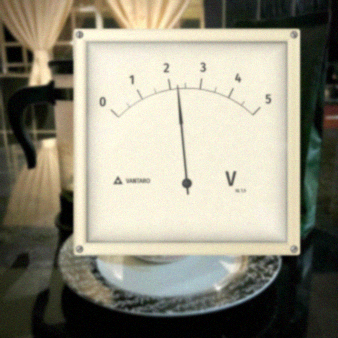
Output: 2.25 V
